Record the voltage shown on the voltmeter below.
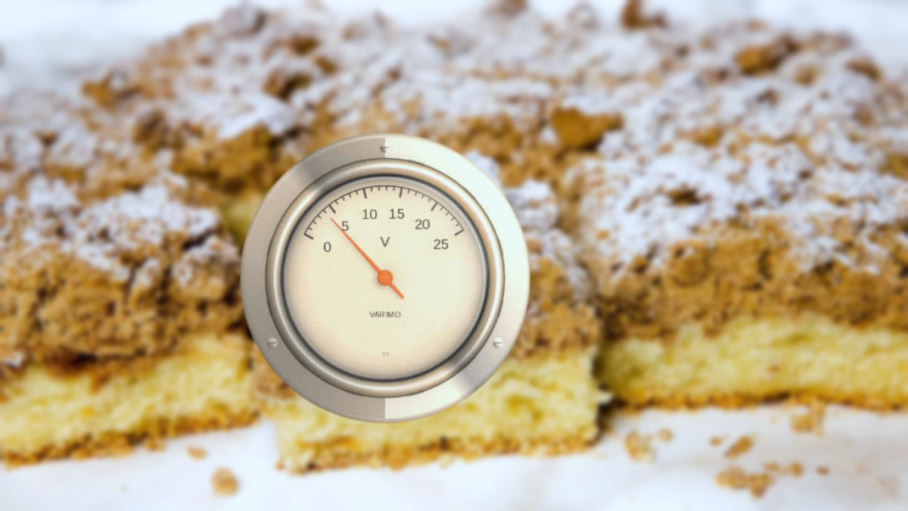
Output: 4 V
